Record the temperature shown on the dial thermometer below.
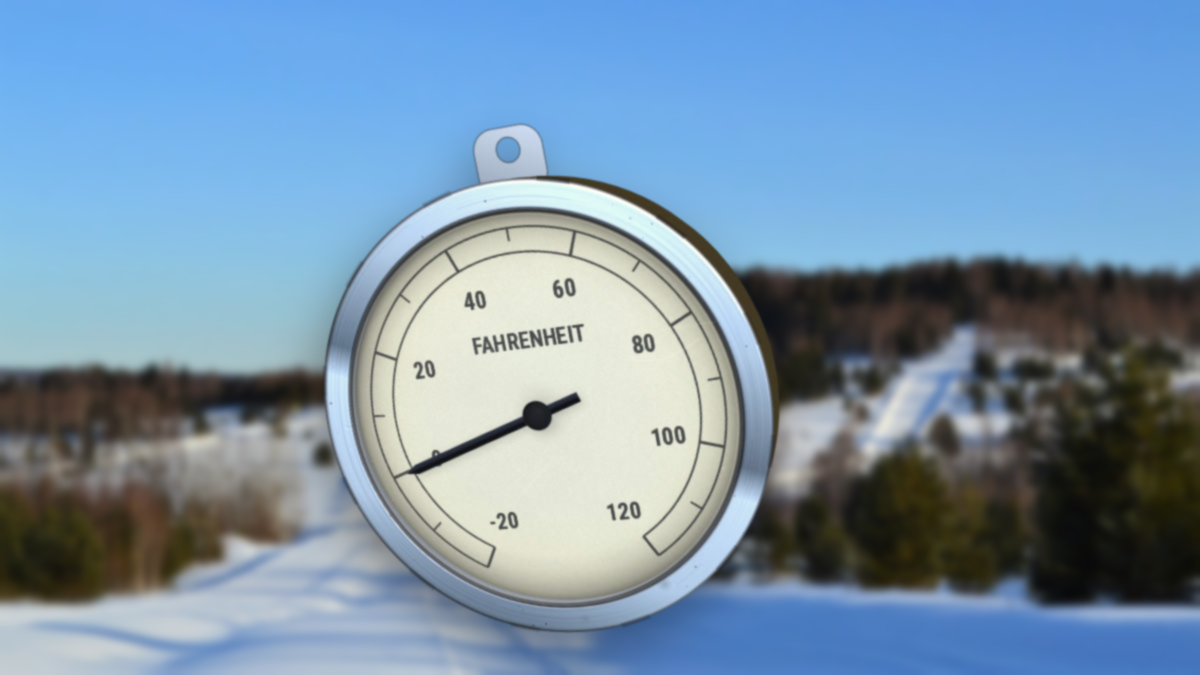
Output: 0 °F
